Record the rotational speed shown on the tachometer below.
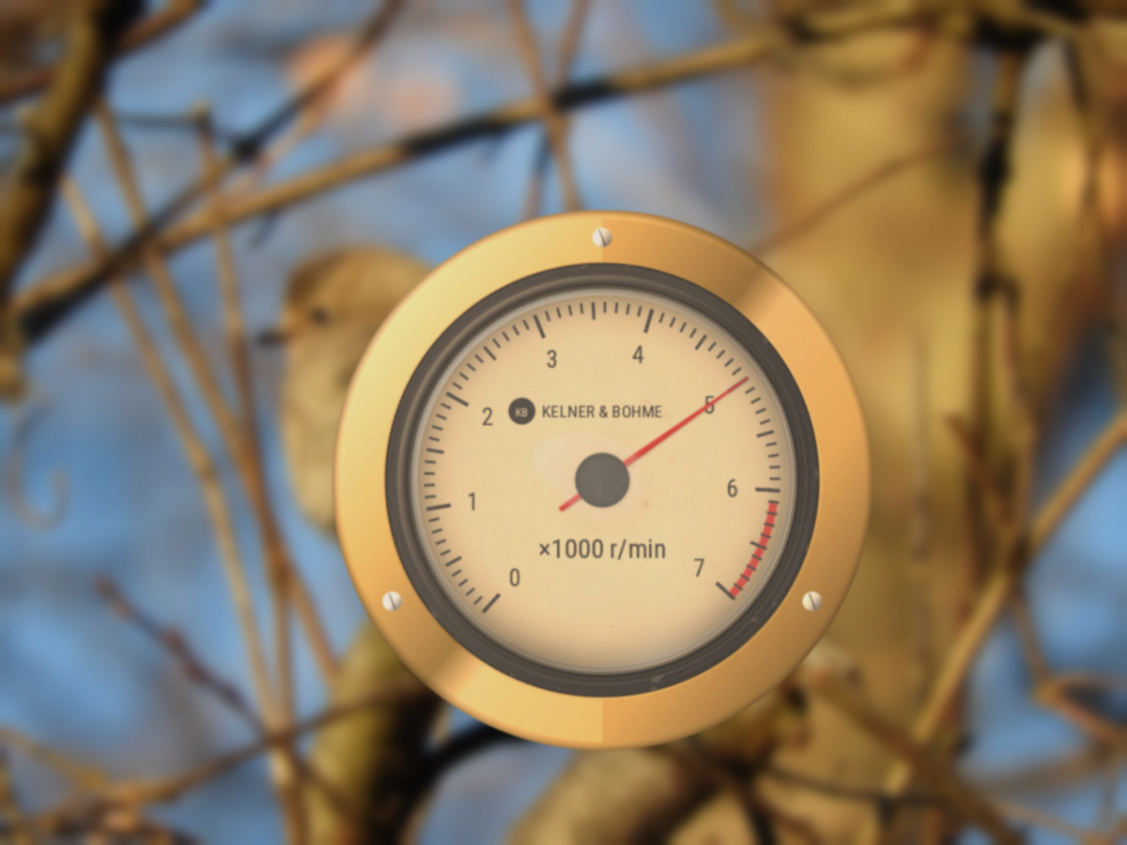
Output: 5000 rpm
